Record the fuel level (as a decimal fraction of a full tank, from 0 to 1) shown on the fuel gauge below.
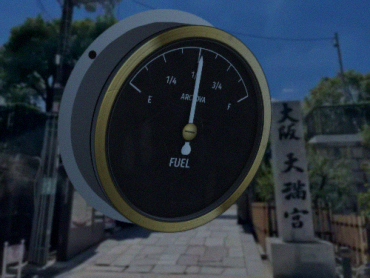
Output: 0.5
